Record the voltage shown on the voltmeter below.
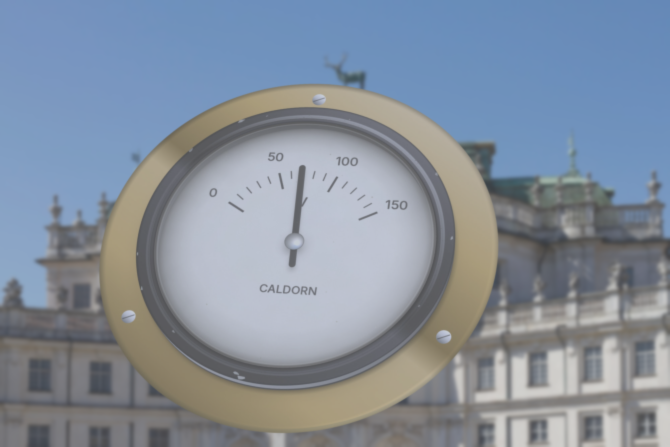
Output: 70 V
